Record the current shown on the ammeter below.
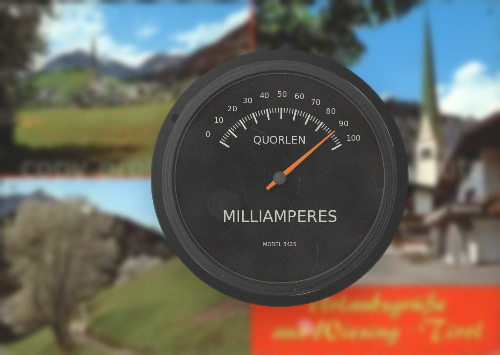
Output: 90 mA
